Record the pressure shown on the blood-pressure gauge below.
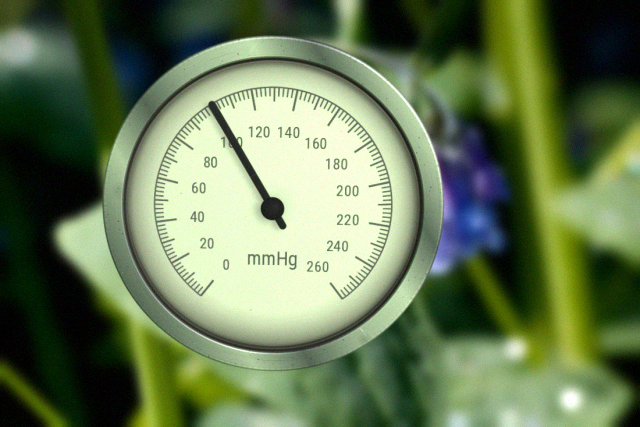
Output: 102 mmHg
